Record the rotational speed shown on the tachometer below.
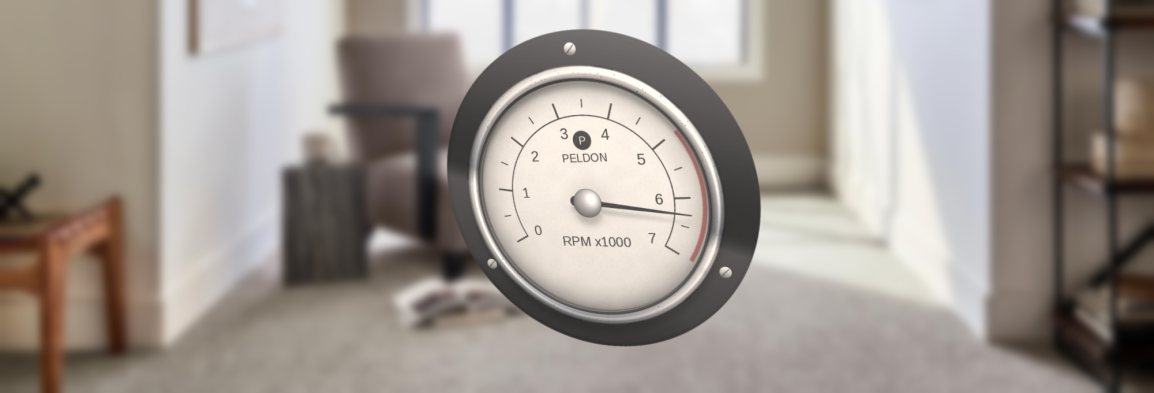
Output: 6250 rpm
